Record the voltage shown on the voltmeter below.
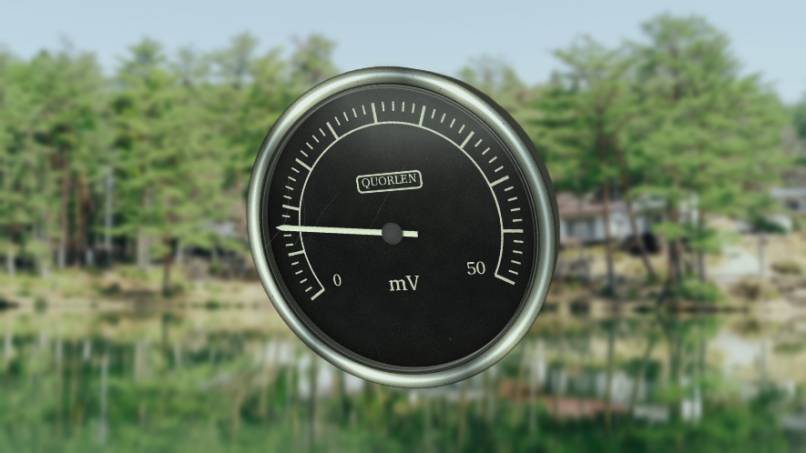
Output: 8 mV
